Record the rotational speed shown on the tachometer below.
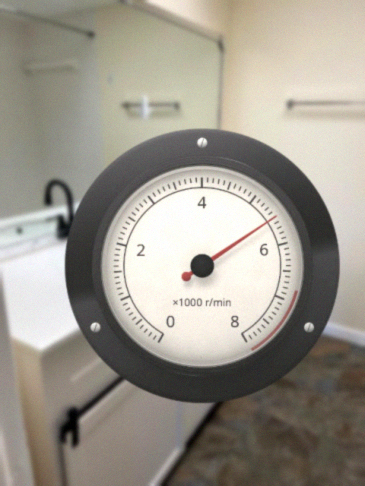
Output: 5500 rpm
